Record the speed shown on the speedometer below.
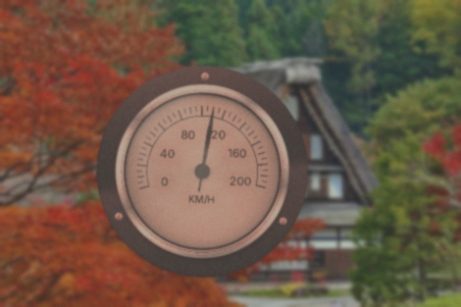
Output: 110 km/h
